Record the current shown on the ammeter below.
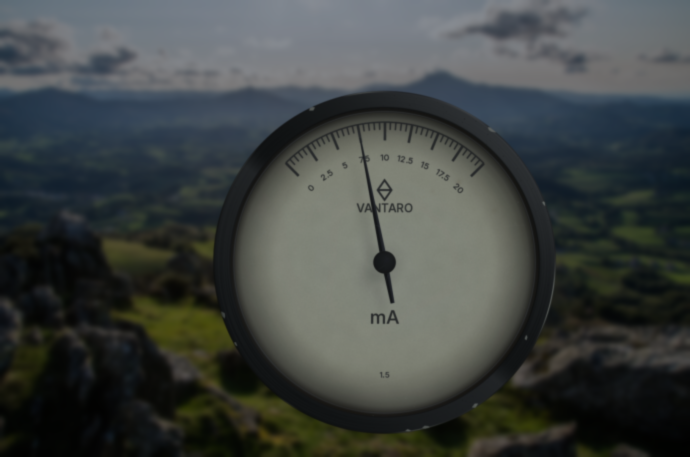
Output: 7.5 mA
